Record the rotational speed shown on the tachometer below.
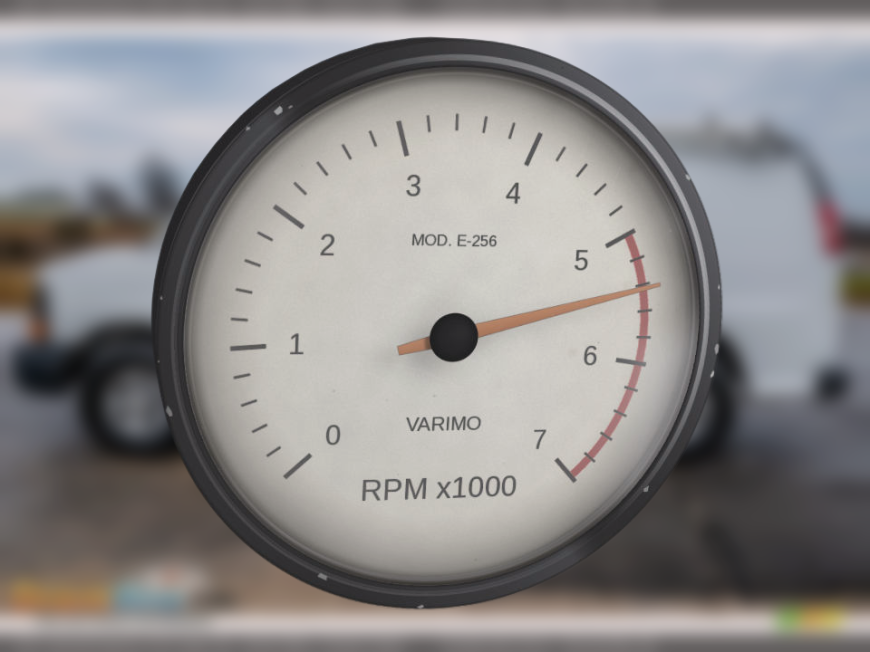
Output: 5400 rpm
